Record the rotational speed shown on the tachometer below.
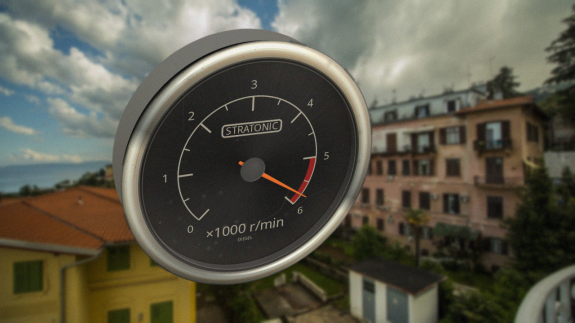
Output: 5750 rpm
